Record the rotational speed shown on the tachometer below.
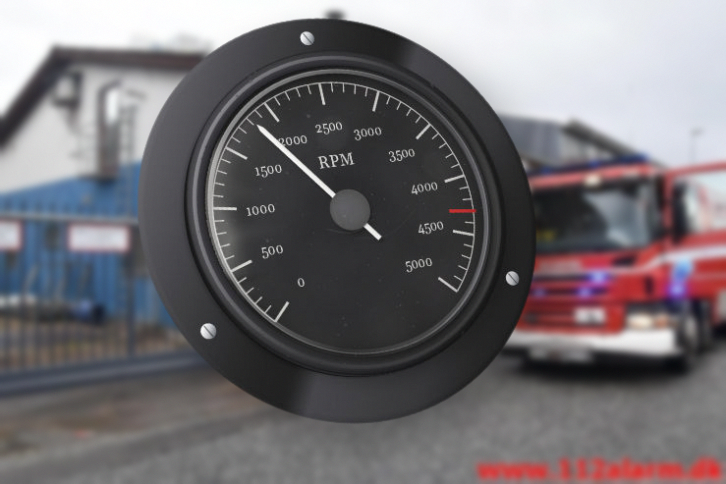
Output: 1800 rpm
